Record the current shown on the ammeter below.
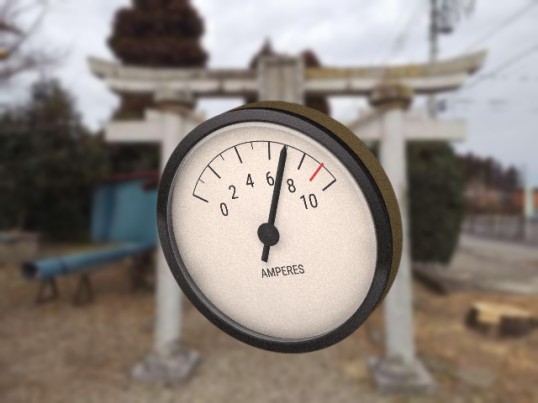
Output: 7 A
